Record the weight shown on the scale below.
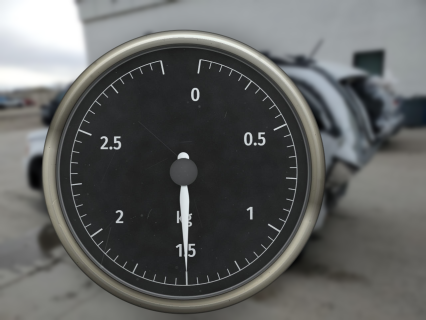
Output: 1.5 kg
